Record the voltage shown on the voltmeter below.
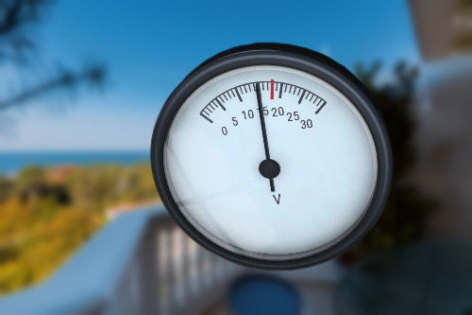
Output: 15 V
